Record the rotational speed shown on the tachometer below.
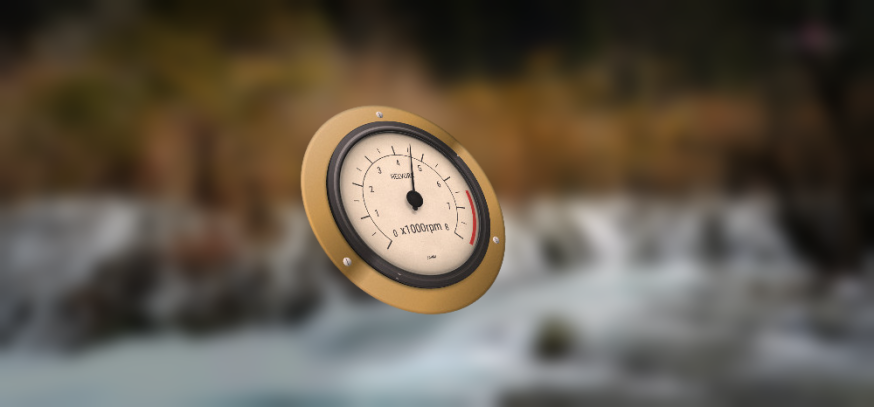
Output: 4500 rpm
